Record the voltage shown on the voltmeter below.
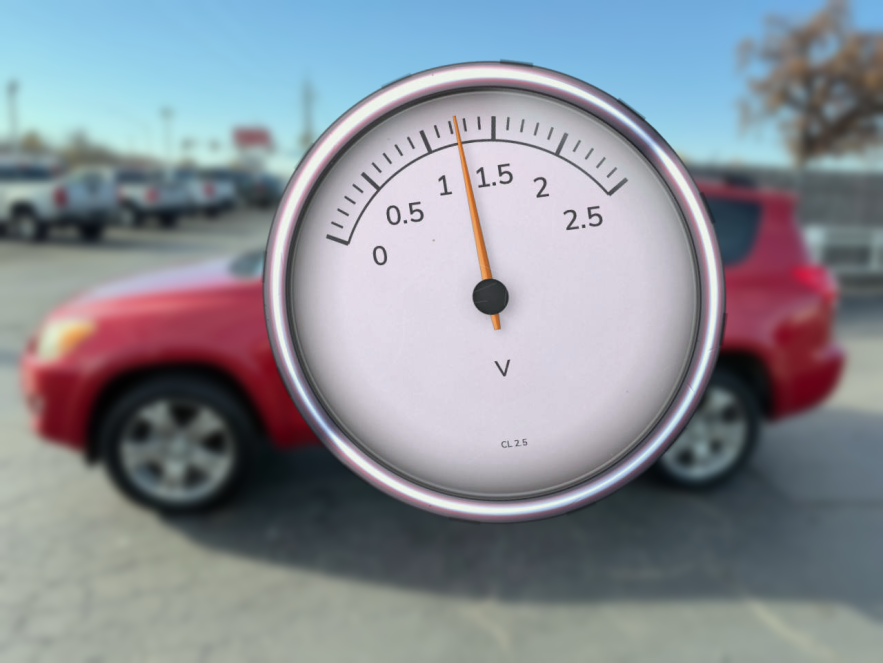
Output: 1.25 V
